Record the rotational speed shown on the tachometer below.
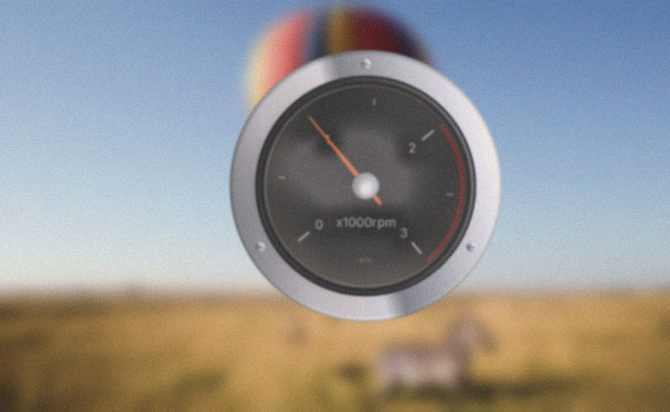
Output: 1000 rpm
